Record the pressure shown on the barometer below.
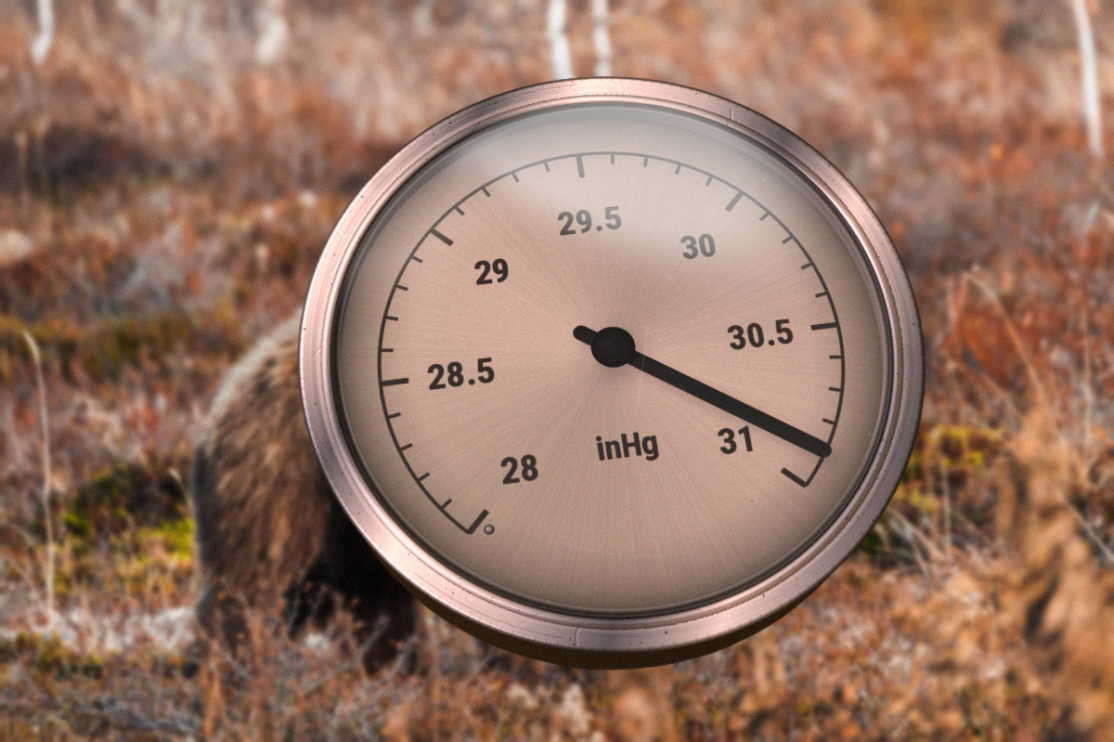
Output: 30.9 inHg
